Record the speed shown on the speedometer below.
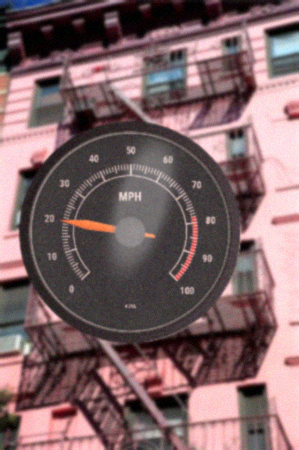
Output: 20 mph
